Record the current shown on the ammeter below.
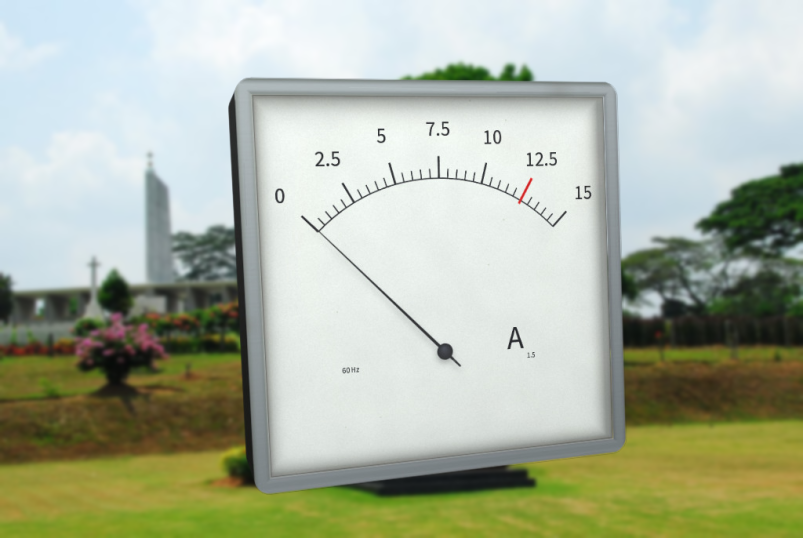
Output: 0 A
